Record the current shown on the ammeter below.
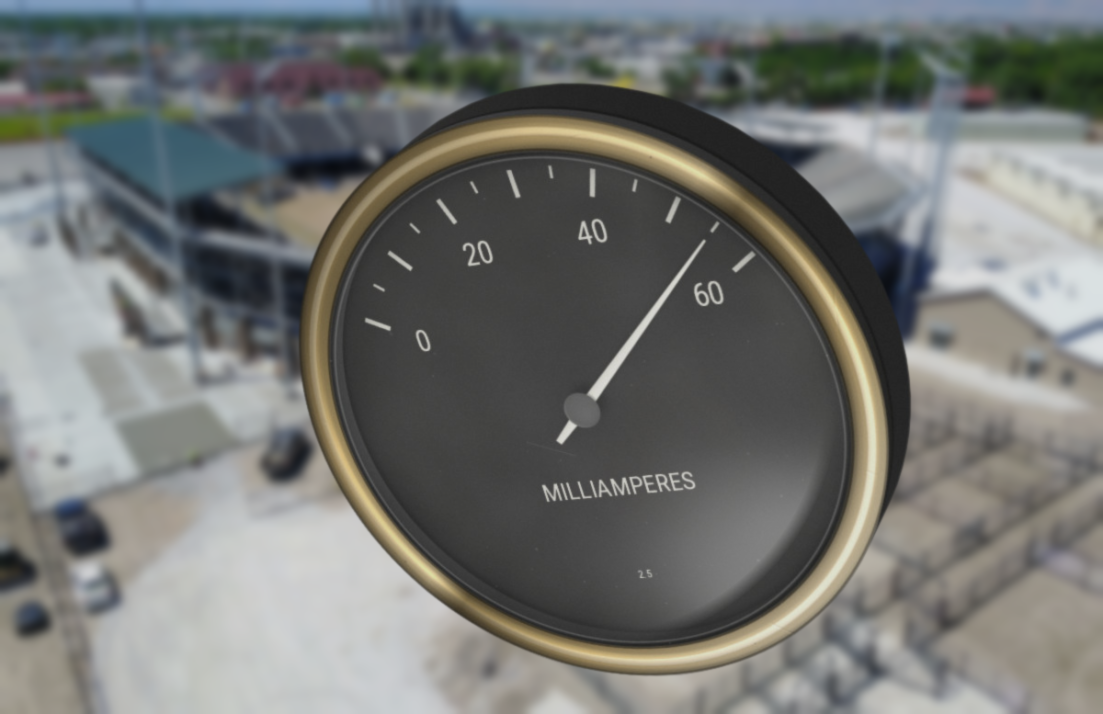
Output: 55 mA
